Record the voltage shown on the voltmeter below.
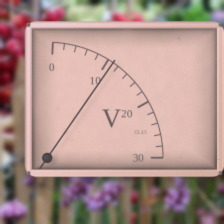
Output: 11 V
